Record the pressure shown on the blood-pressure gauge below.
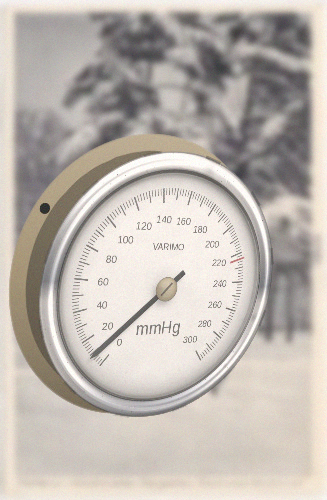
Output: 10 mmHg
